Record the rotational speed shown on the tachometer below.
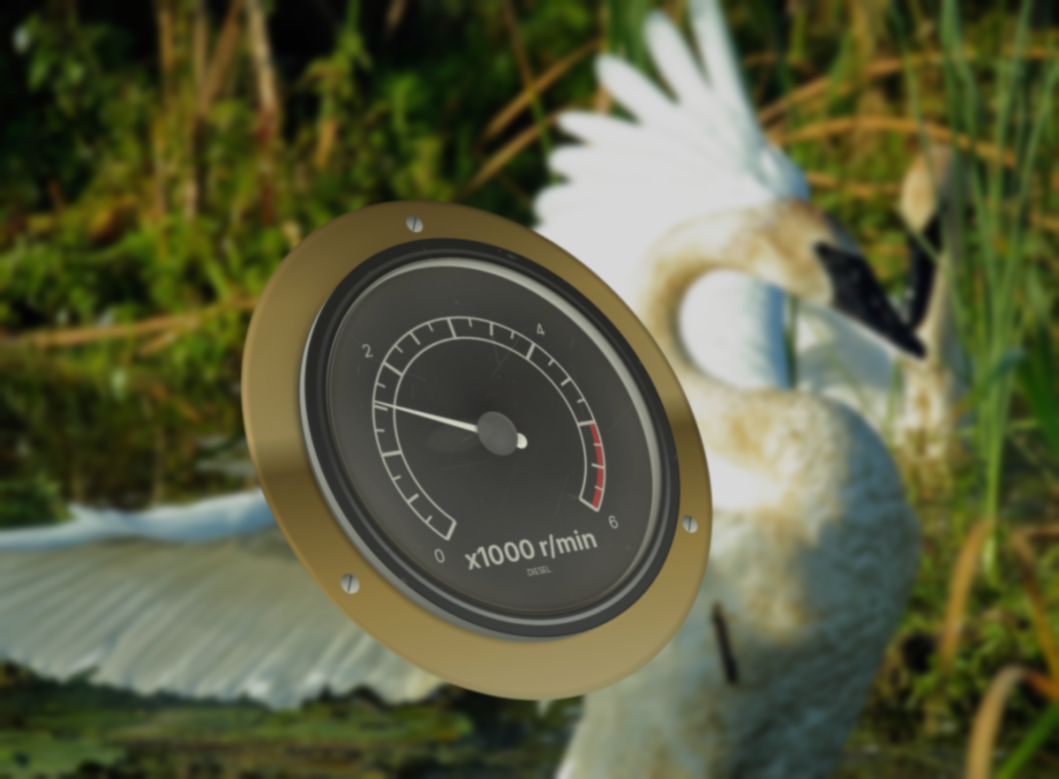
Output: 1500 rpm
